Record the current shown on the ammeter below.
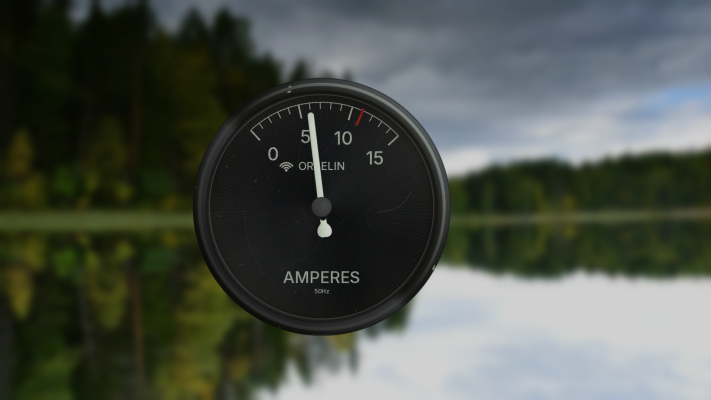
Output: 6 A
